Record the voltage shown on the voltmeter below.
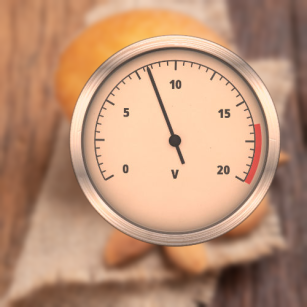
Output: 8.25 V
